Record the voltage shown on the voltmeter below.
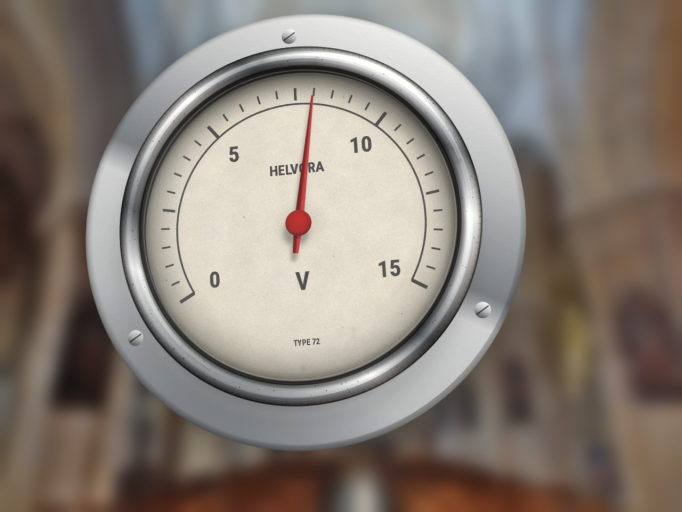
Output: 8 V
